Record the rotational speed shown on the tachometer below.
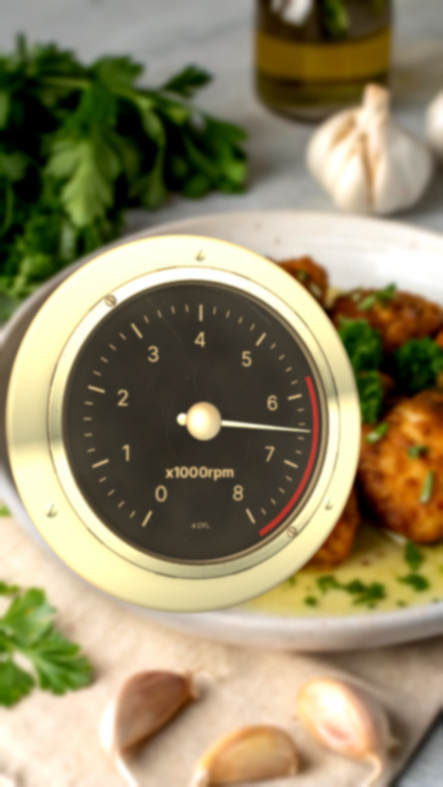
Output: 6500 rpm
